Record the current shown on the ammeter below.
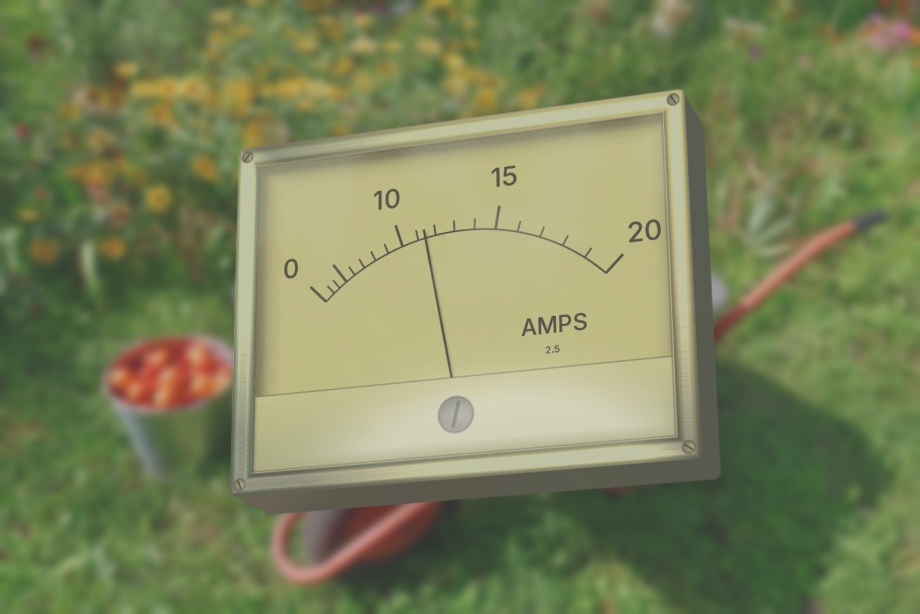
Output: 11.5 A
